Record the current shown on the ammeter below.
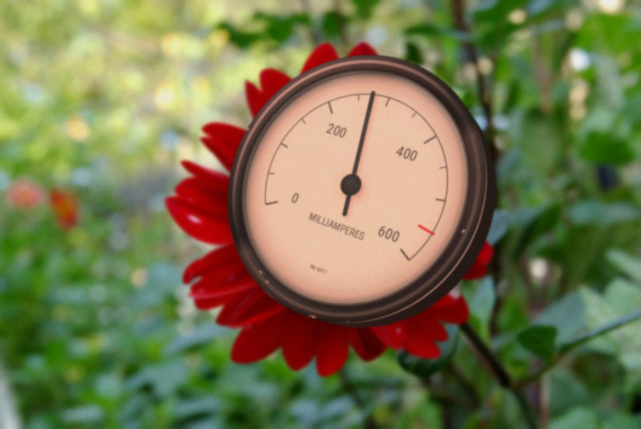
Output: 275 mA
